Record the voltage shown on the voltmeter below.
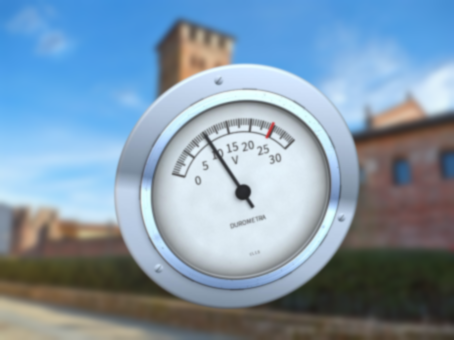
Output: 10 V
